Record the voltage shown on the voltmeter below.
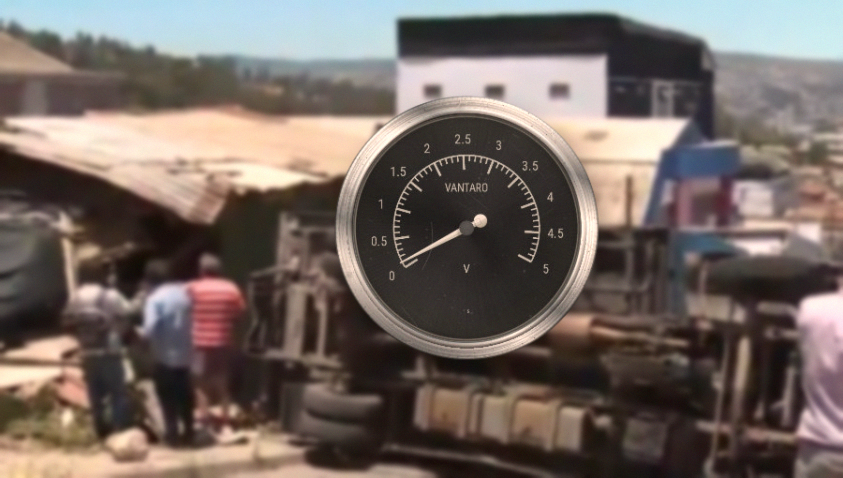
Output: 0.1 V
